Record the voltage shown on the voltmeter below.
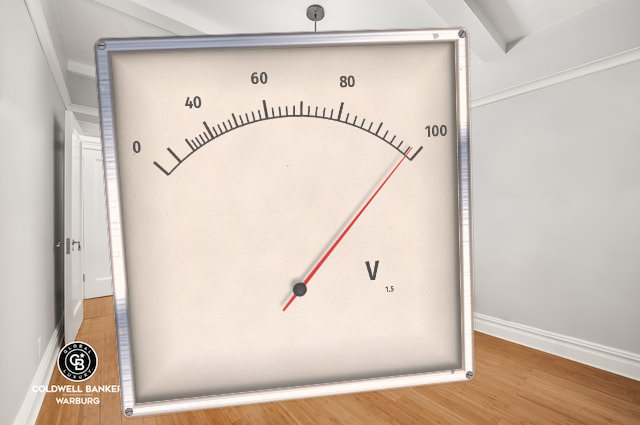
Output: 98 V
